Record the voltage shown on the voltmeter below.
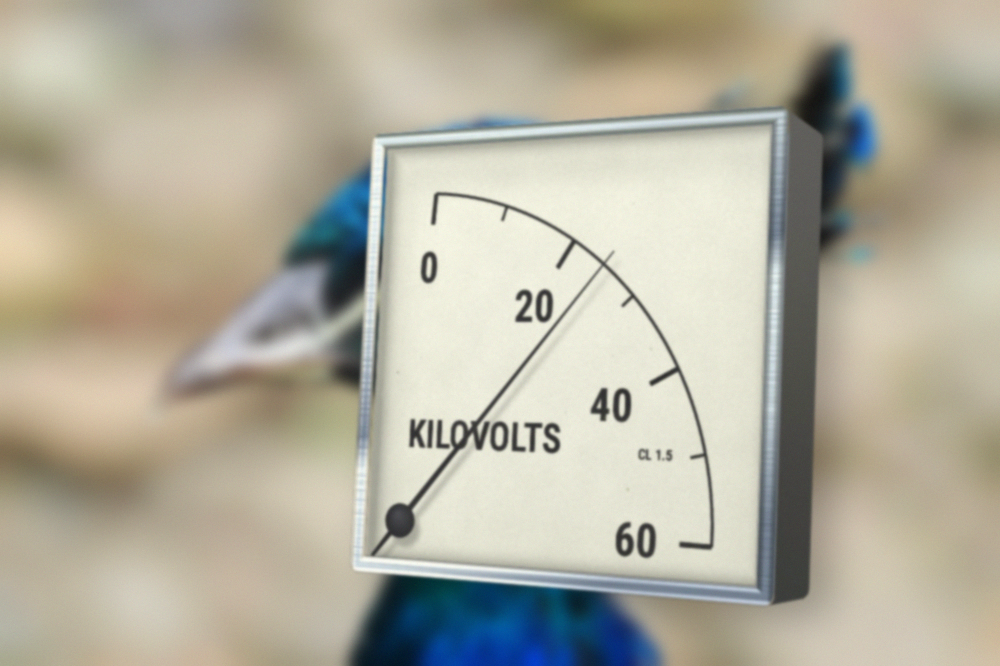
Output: 25 kV
